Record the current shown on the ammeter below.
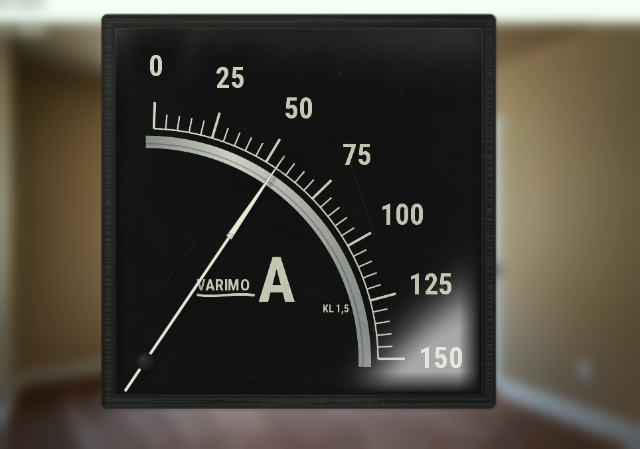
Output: 55 A
